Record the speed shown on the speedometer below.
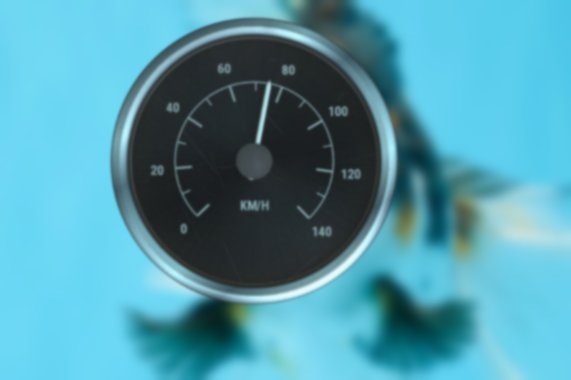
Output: 75 km/h
